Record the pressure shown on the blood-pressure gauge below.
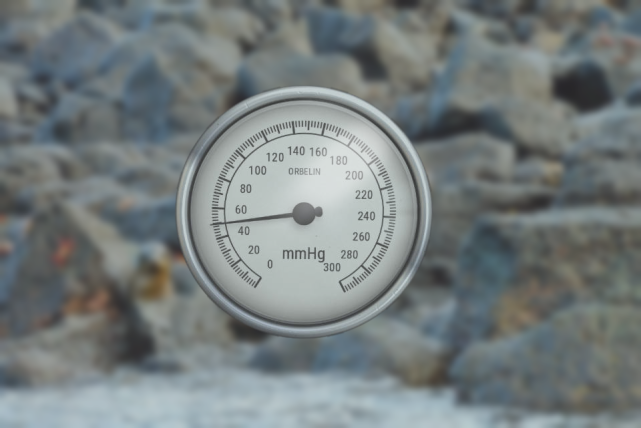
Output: 50 mmHg
